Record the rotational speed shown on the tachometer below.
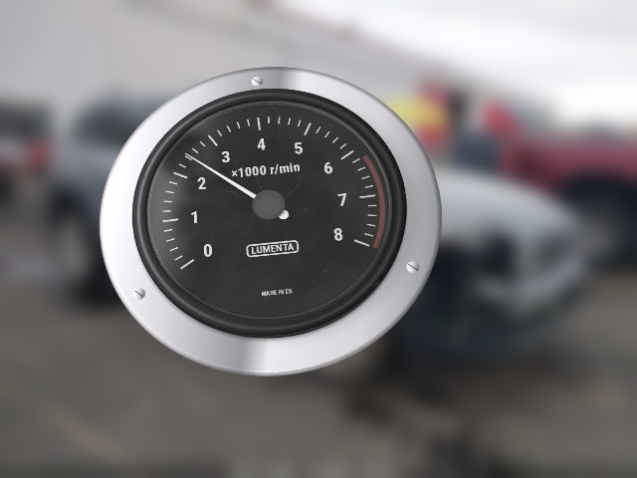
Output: 2400 rpm
